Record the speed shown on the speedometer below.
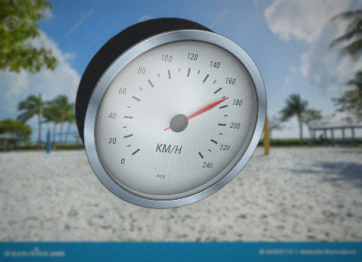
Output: 170 km/h
